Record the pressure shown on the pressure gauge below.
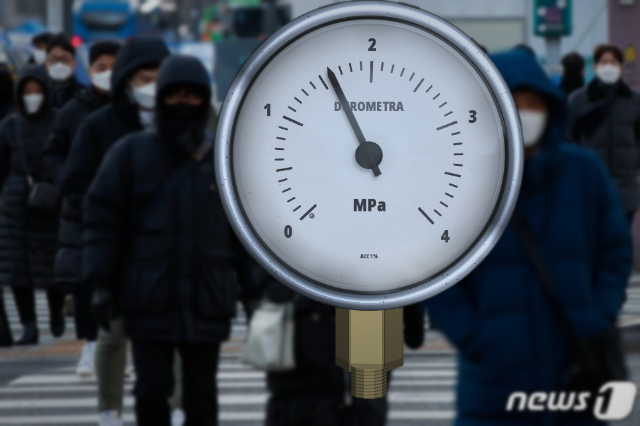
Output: 1.6 MPa
